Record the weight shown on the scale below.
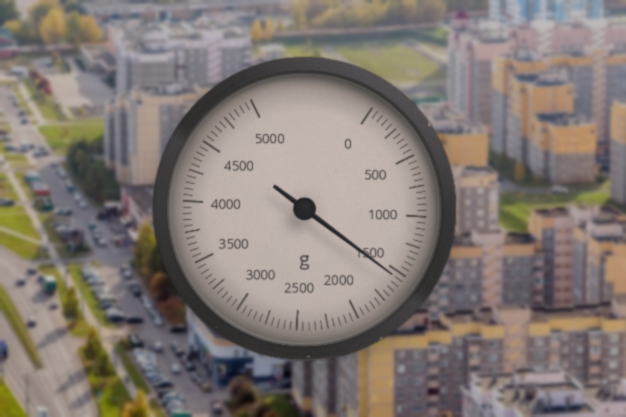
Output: 1550 g
